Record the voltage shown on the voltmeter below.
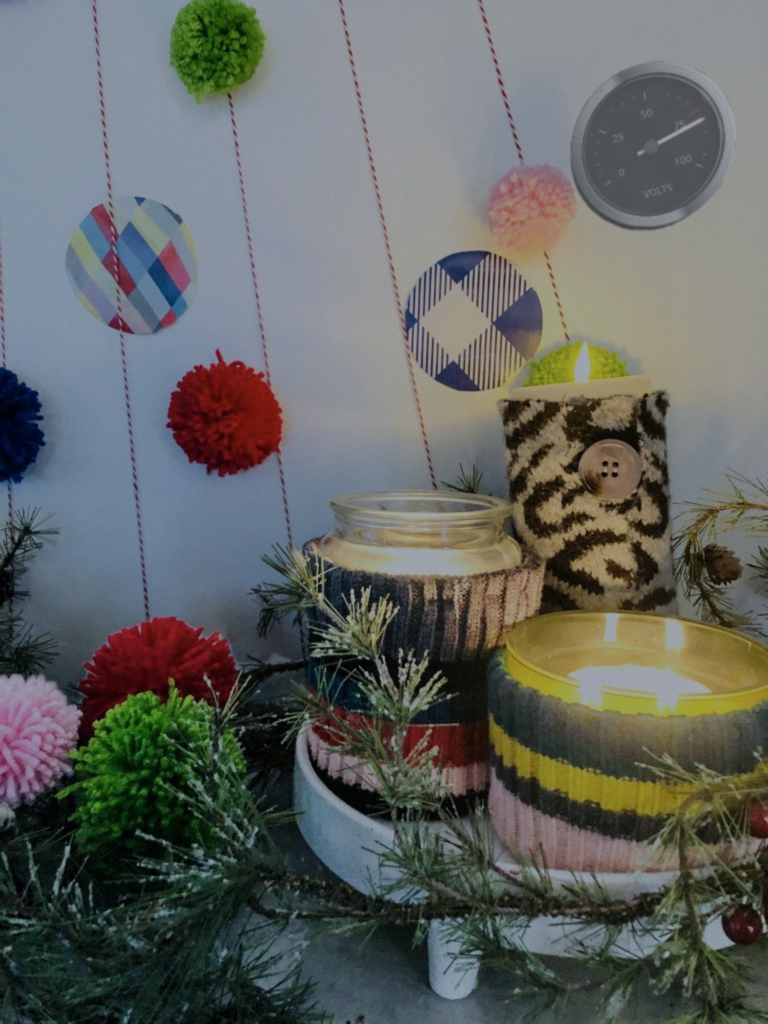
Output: 80 V
